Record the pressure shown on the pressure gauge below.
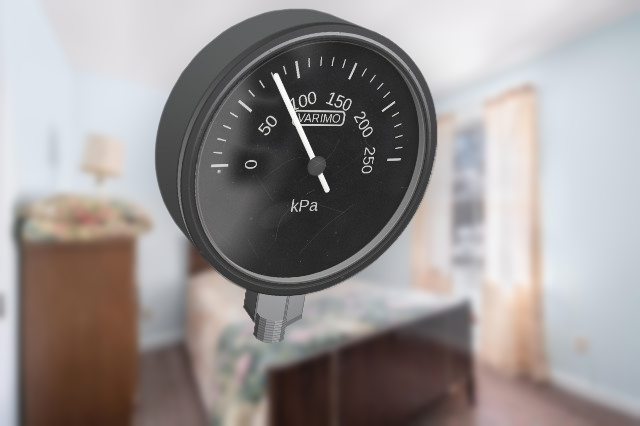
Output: 80 kPa
